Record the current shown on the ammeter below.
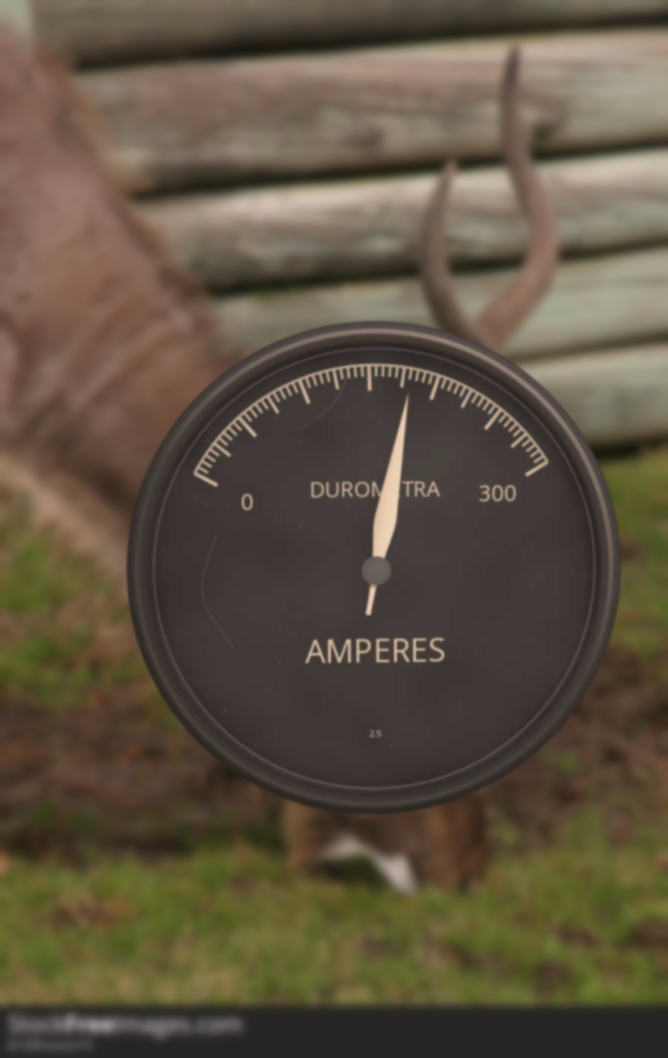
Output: 180 A
